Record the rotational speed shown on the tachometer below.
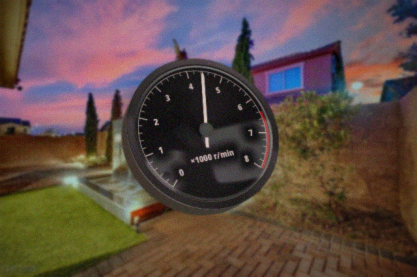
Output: 4400 rpm
